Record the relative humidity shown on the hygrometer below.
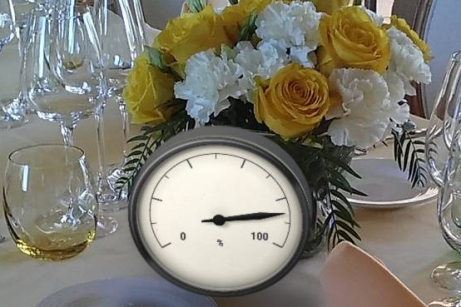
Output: 85 %
